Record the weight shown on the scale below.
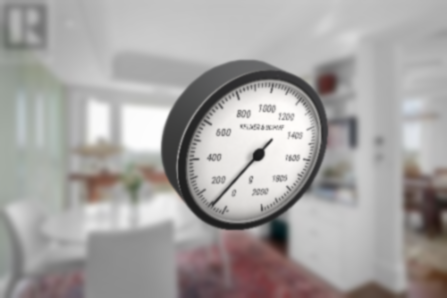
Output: 100 g
